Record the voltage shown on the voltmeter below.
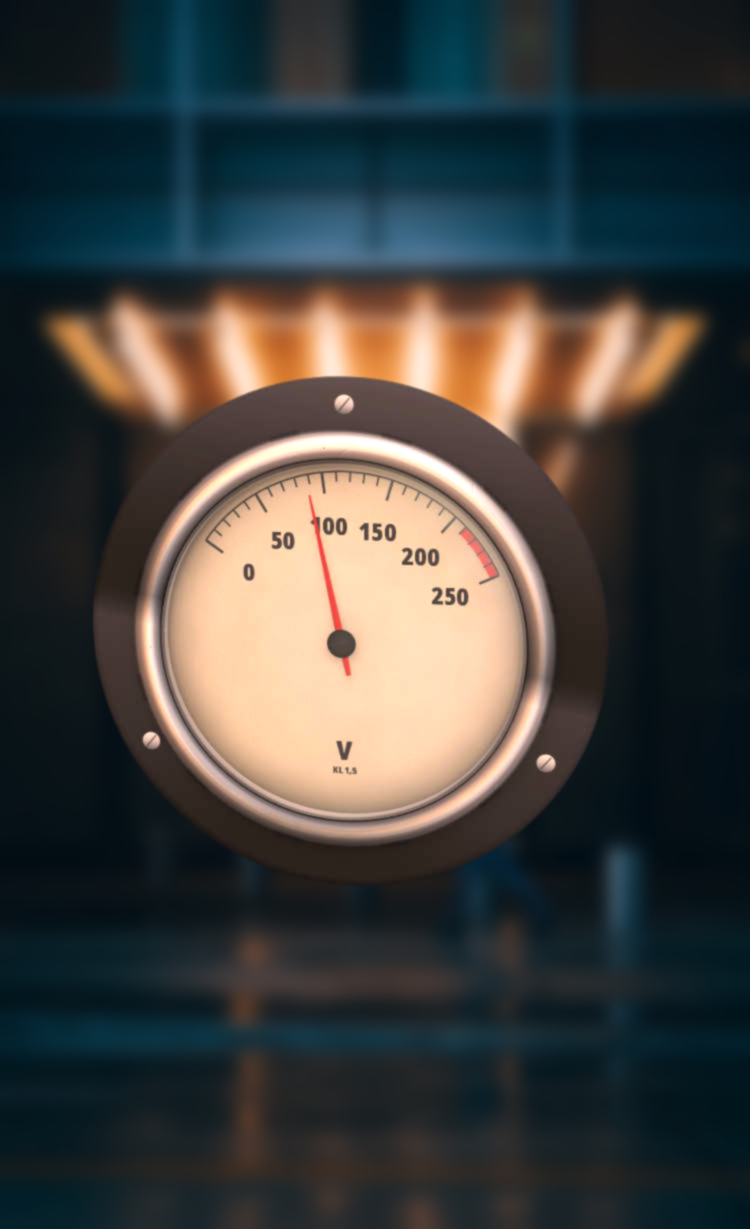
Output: 90 V
